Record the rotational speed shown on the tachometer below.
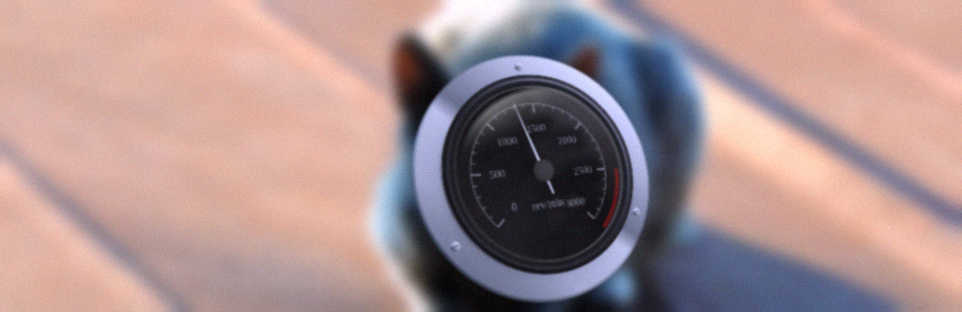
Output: 1300 rpm
